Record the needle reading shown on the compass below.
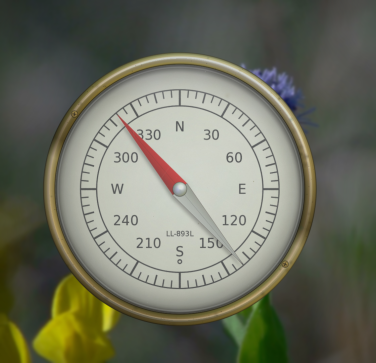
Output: 320 °
